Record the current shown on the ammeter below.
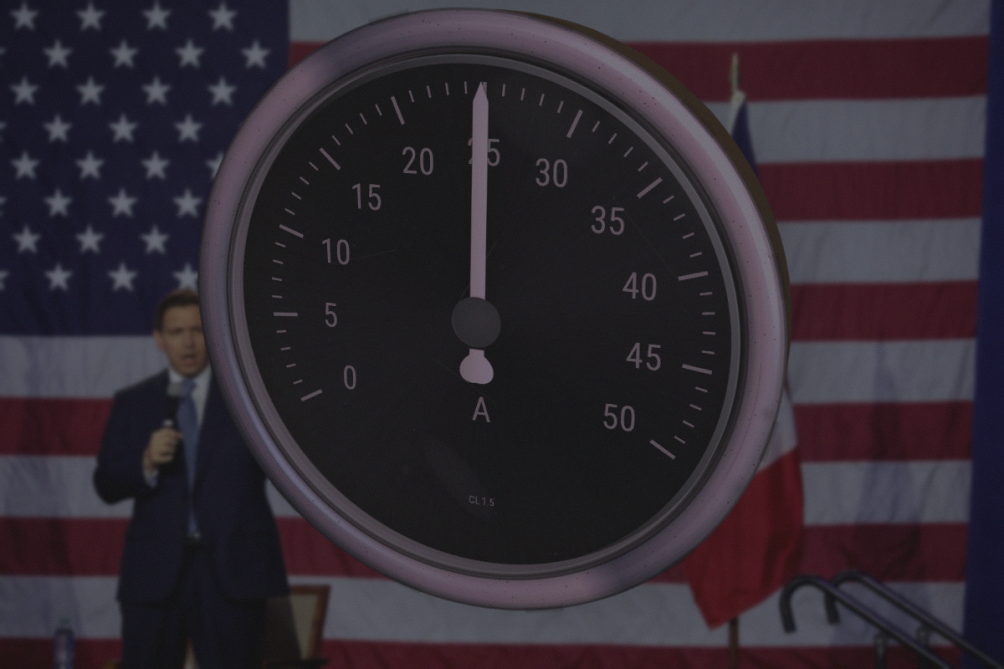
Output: 25 A
